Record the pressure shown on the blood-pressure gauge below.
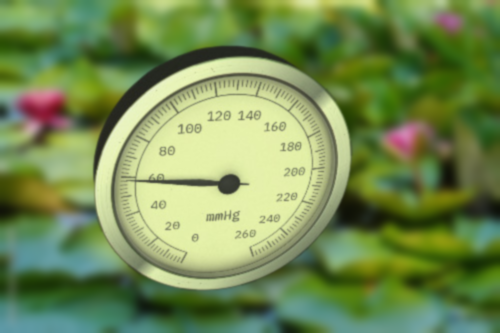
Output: 60 mmHg
